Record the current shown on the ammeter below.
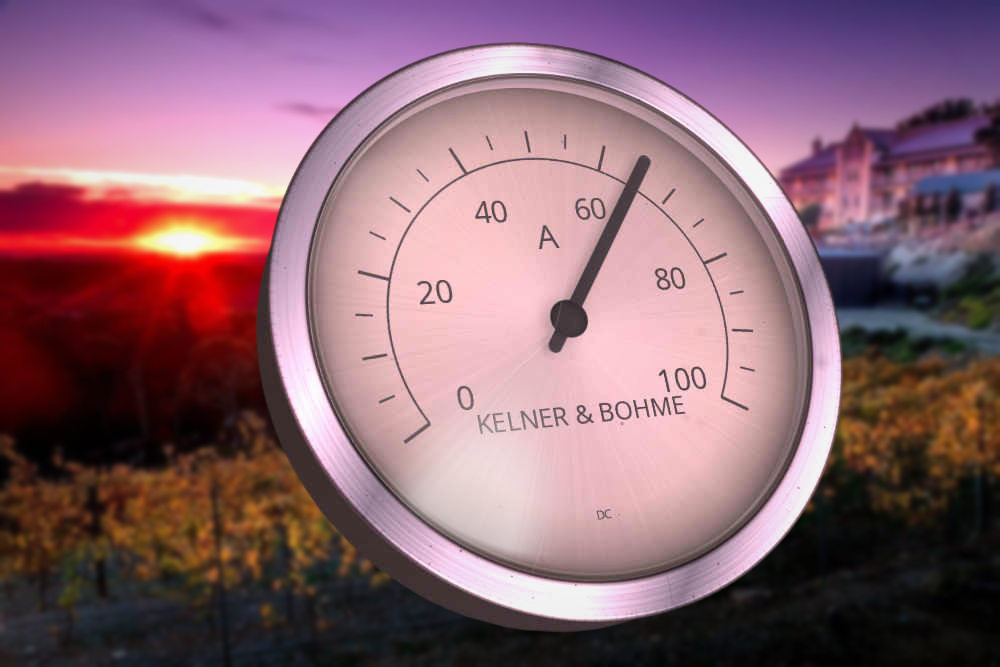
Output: 65 A
